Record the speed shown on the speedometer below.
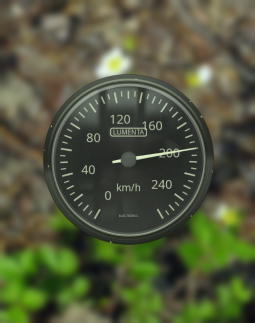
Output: 200 km/h
